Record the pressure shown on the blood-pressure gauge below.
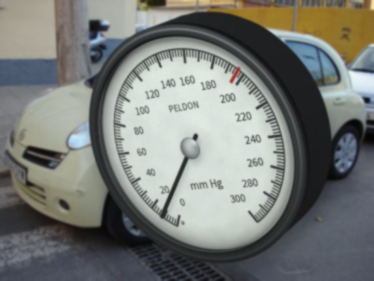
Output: 10 mmHg
